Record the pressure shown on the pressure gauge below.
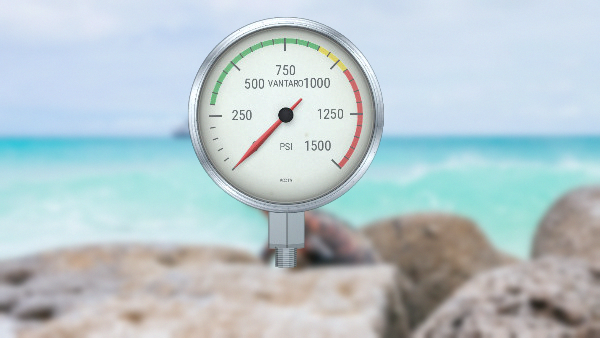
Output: 0 psi
